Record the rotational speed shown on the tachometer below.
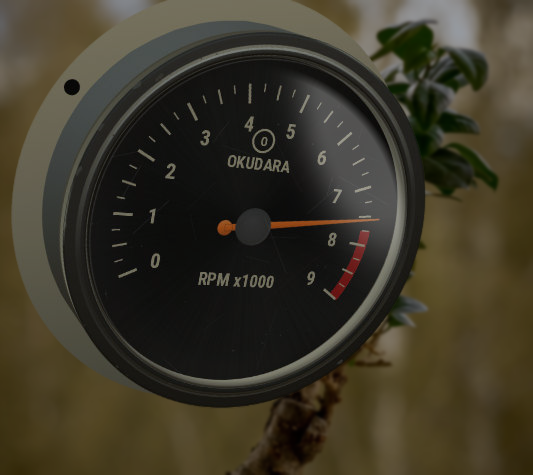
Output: 7500 rpm
